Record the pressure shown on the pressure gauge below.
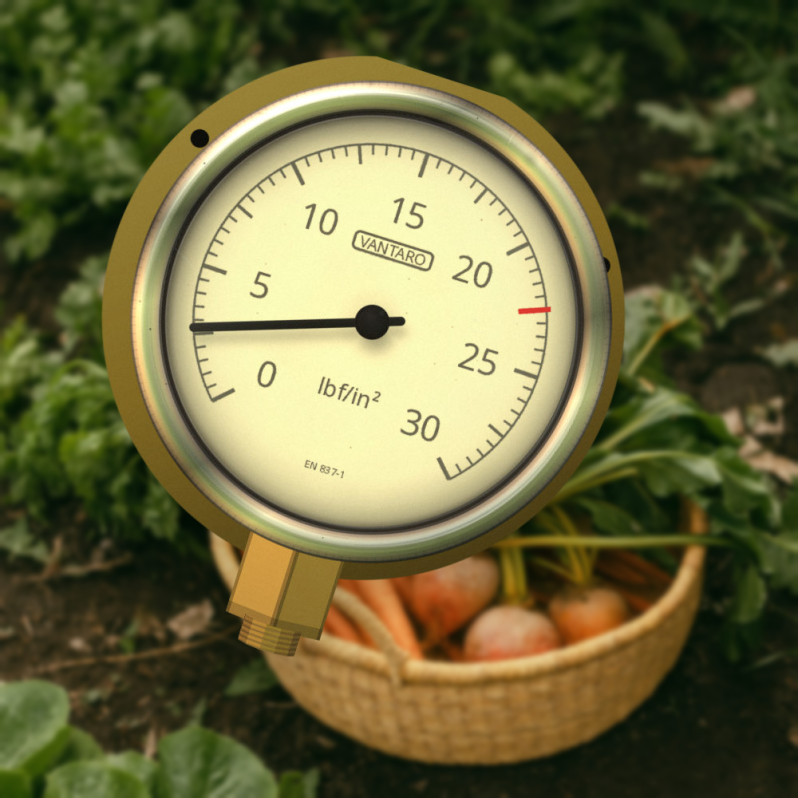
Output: 2.75 psi
